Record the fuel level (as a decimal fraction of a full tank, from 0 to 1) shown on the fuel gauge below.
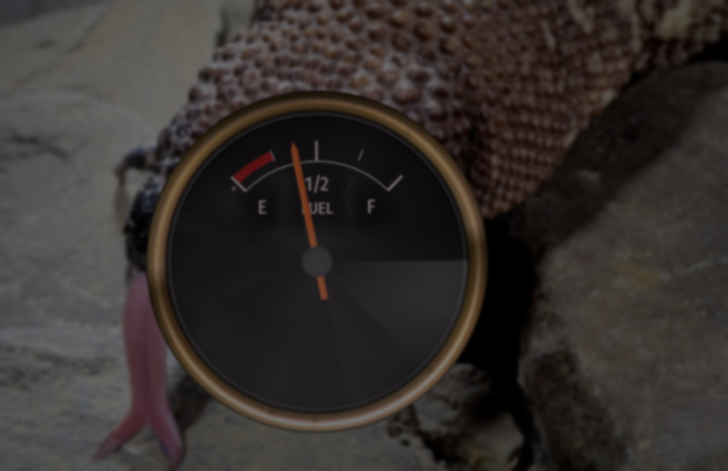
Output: 0.375
